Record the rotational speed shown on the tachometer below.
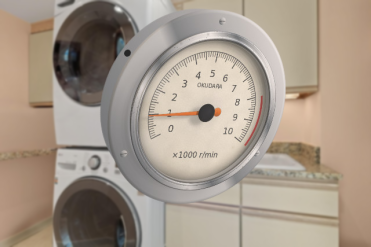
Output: 1000 rpm
